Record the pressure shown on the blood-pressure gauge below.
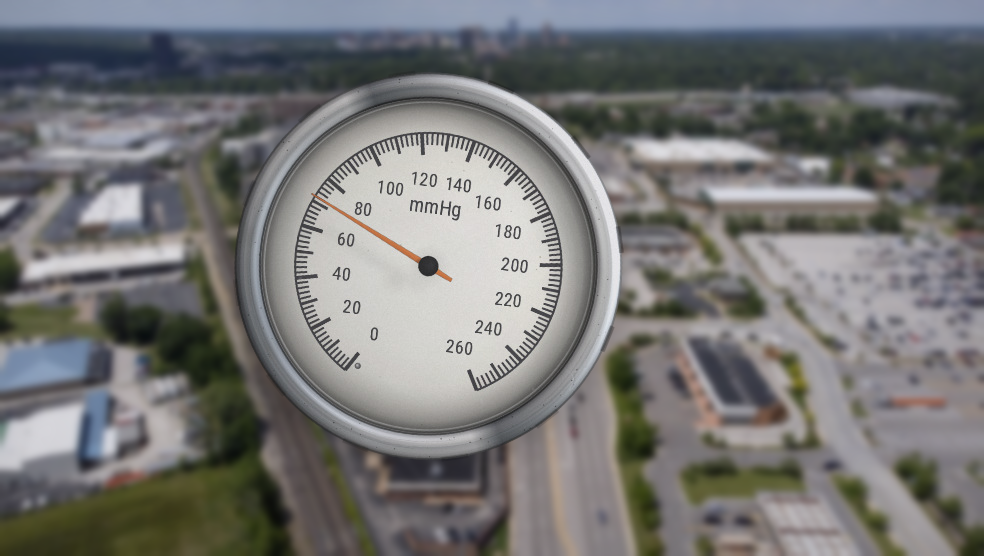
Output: 72 mmHg
